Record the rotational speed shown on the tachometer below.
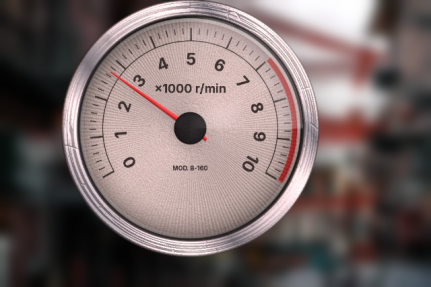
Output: 2700 rpm
